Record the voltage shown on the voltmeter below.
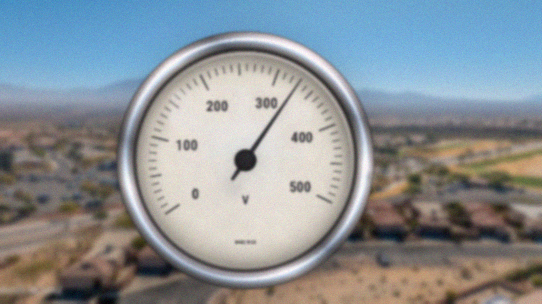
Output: 330 V
